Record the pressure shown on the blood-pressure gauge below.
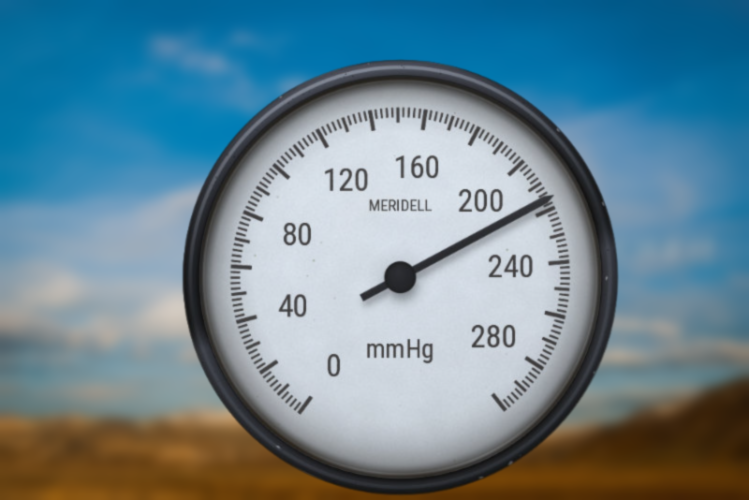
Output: 216 mmHg
